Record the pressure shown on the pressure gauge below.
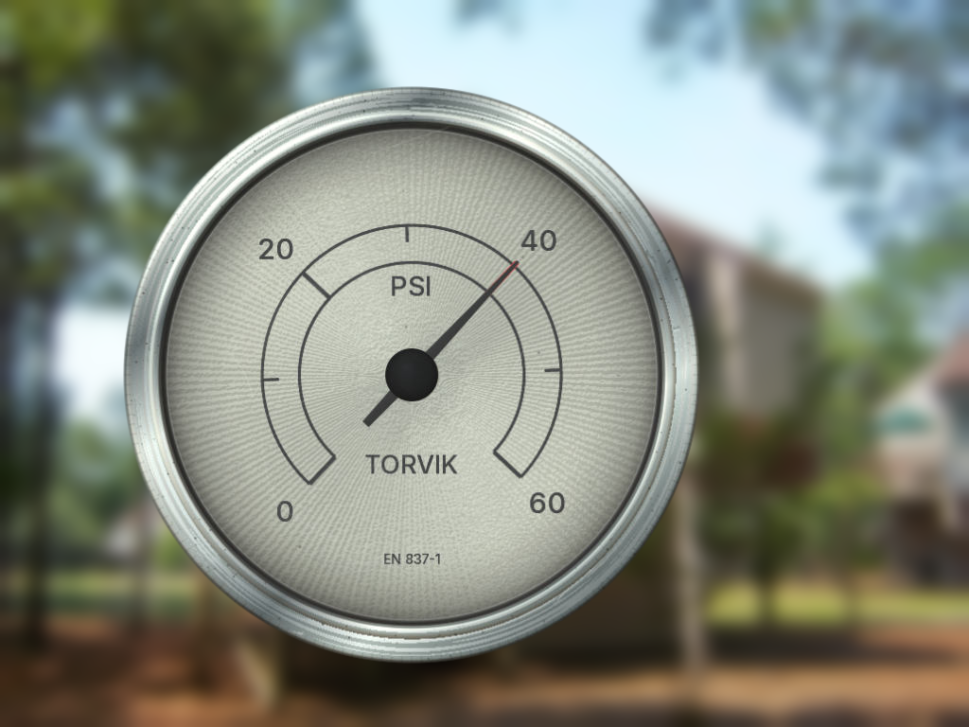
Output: 40 psi
